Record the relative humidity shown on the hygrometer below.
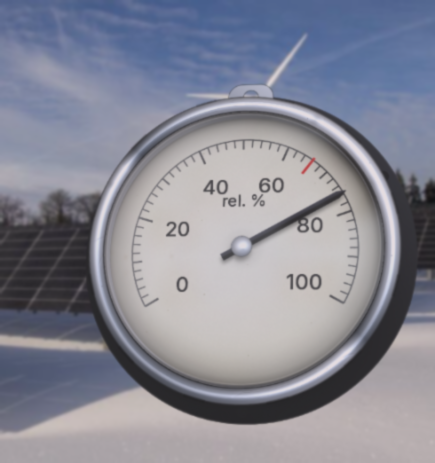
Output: 76 %
